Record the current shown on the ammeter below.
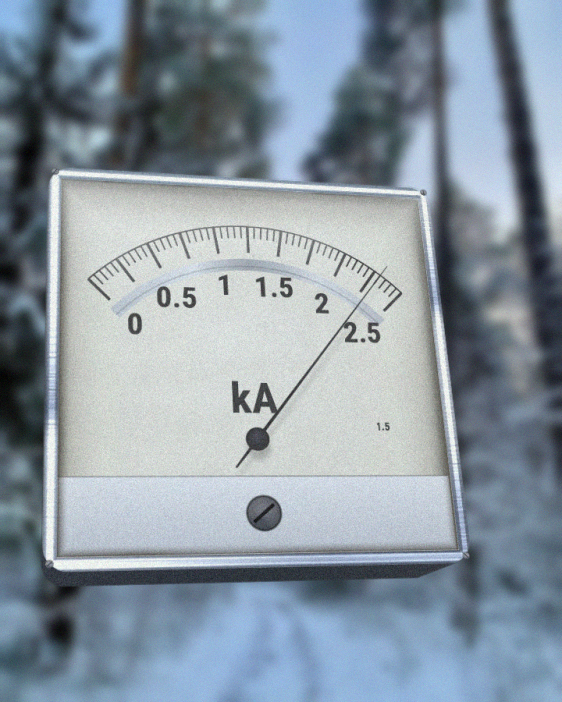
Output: 2.3 kA
